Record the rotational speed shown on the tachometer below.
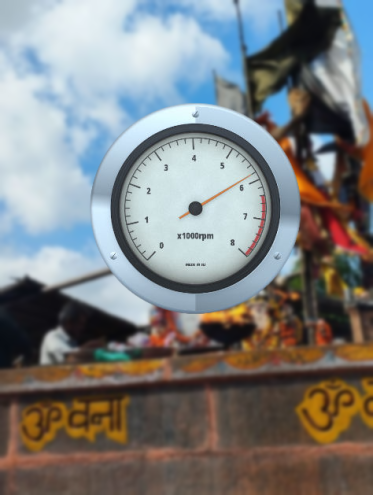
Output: 5800 rpm
